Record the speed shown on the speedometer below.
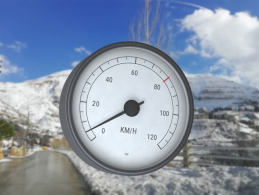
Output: 5 km/h
